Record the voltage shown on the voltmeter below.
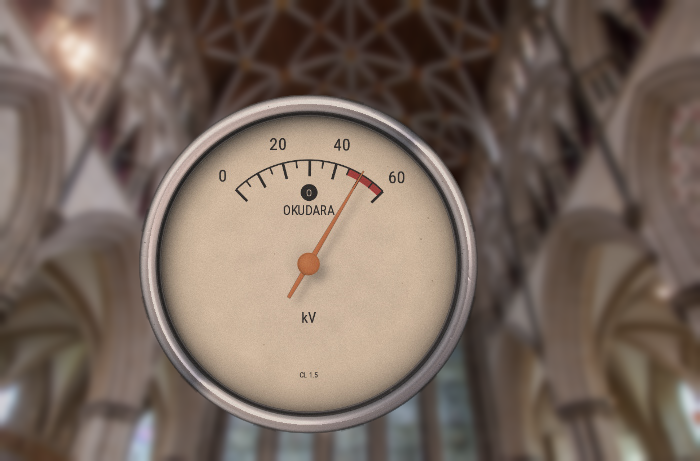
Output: 50 kV
